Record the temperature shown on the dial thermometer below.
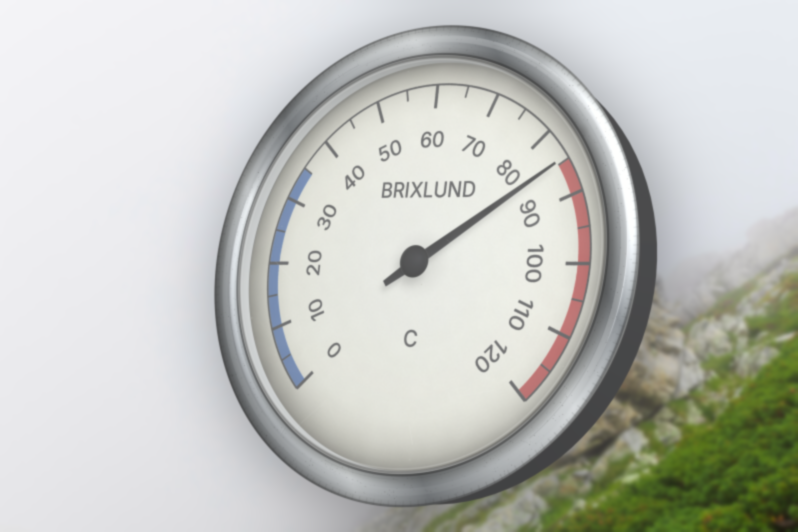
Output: 85 °C
